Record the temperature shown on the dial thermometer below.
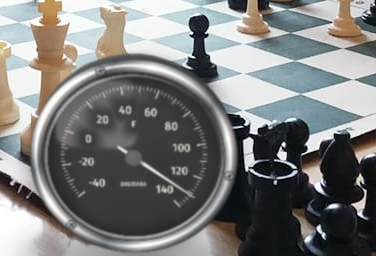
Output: 130 °F
